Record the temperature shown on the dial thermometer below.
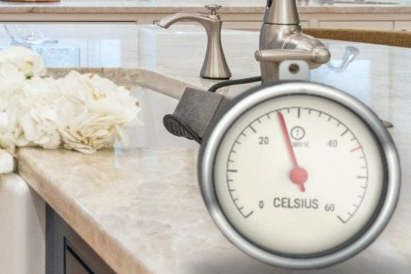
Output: 26 °C
